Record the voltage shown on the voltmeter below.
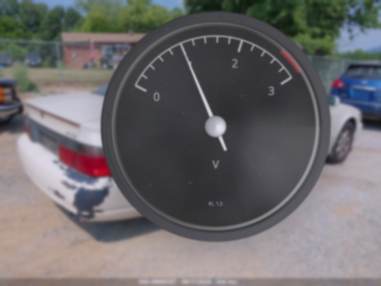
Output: 1 V
